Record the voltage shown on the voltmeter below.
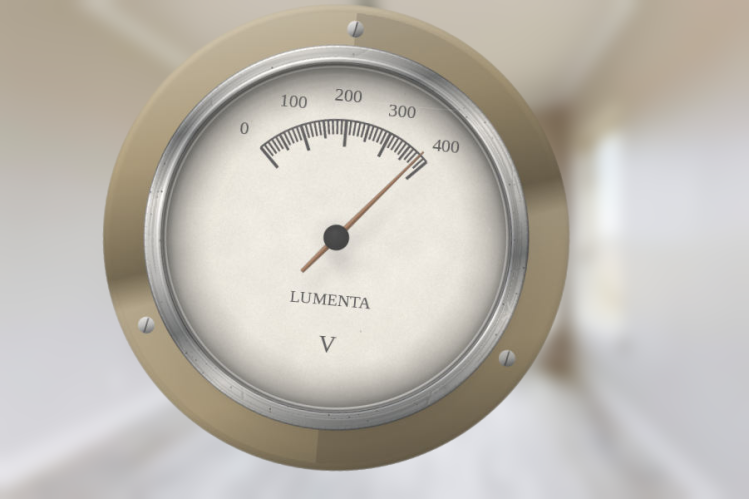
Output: 380 V
